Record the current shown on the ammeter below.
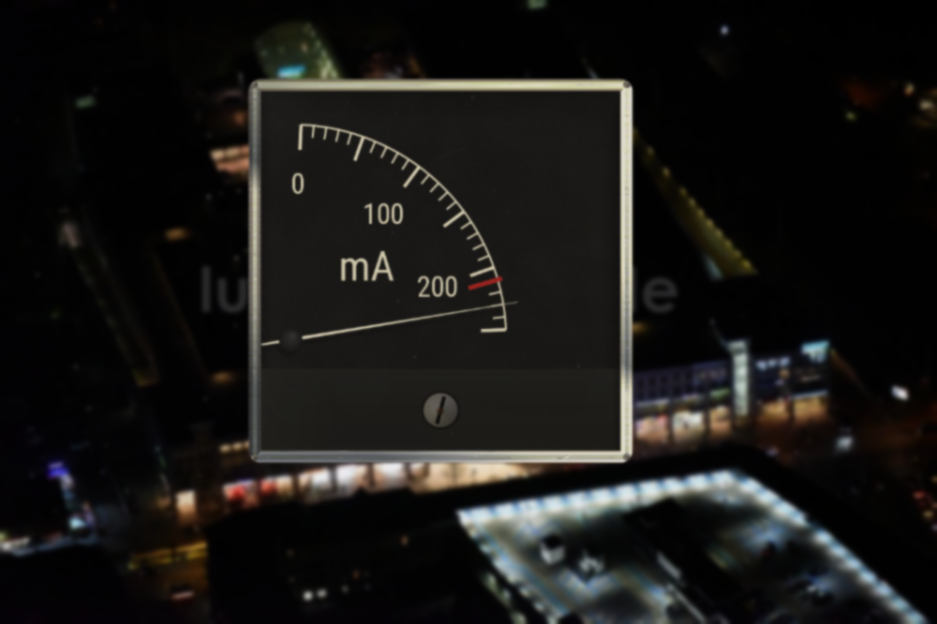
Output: 230 mA
